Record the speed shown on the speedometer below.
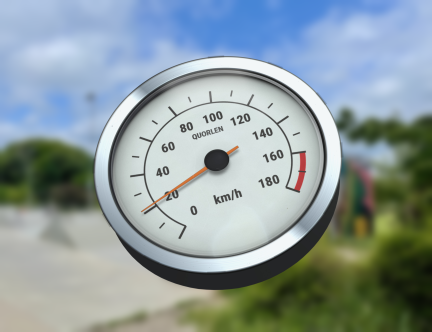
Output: 20 km/h
